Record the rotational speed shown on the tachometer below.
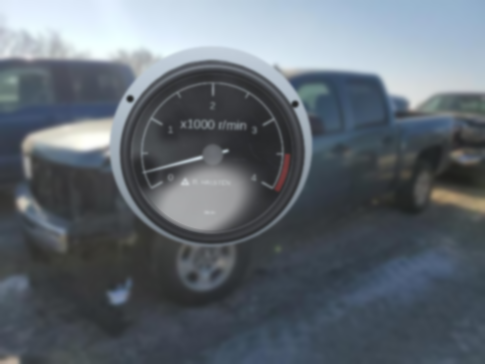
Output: 250 rpm
